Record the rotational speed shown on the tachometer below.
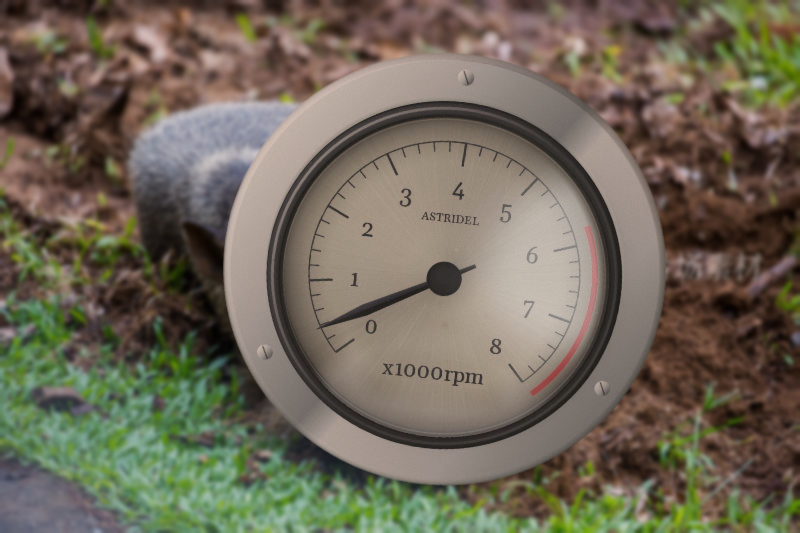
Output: 400 rpm
